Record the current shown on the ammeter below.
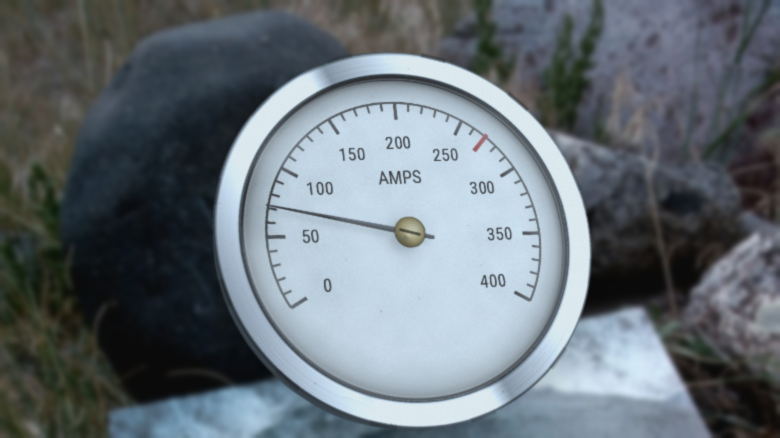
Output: 70 A
